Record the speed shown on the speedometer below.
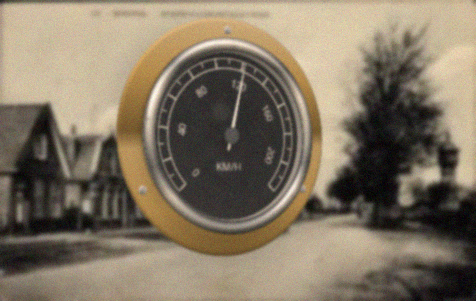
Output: 120 km/h
